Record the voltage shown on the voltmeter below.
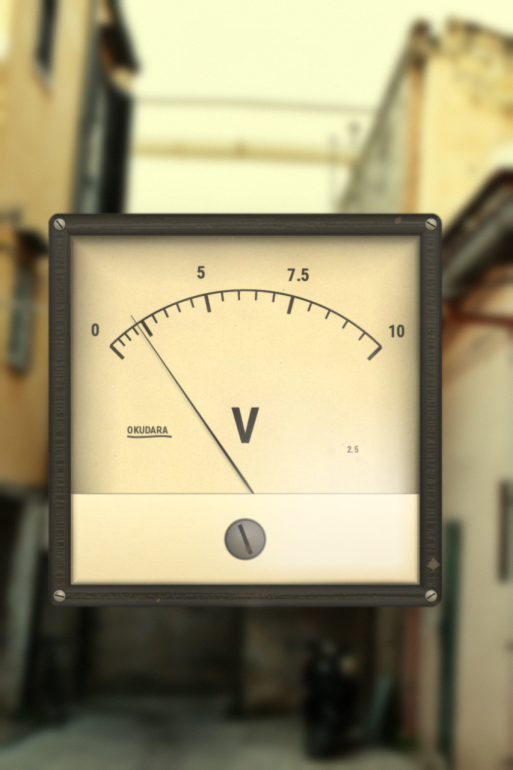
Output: 2.25 V
